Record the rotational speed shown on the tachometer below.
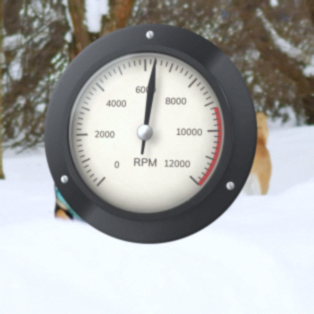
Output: 6400 rpm
